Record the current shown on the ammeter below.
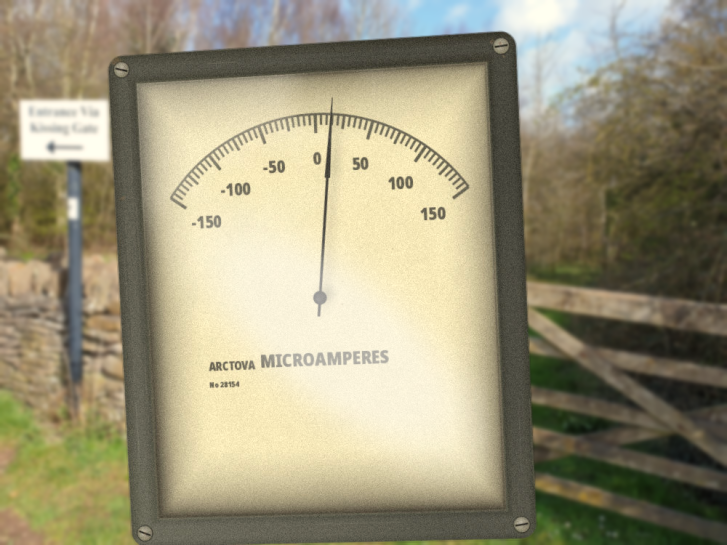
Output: 15 µA
